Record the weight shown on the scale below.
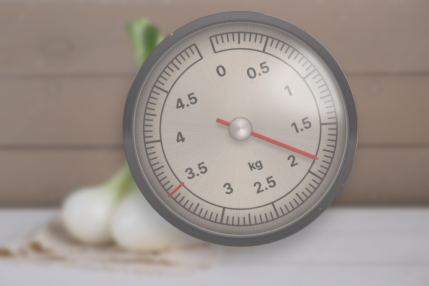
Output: 1.85 kg
